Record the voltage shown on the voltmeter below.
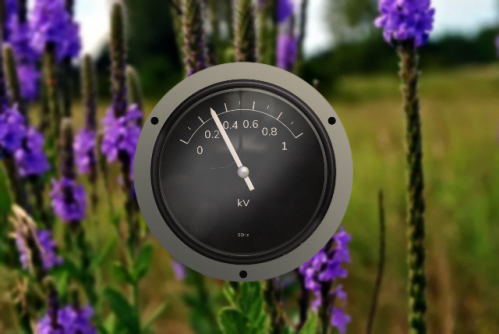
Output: 0.3 kV
